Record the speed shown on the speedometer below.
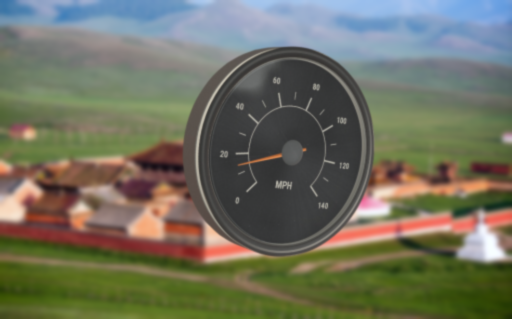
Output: 15 mph
